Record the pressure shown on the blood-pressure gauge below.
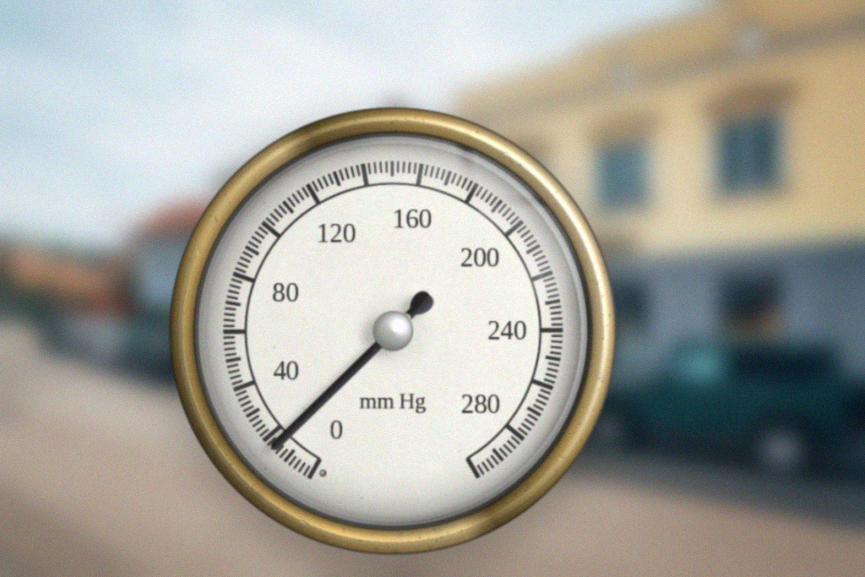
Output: 16 mmHg
